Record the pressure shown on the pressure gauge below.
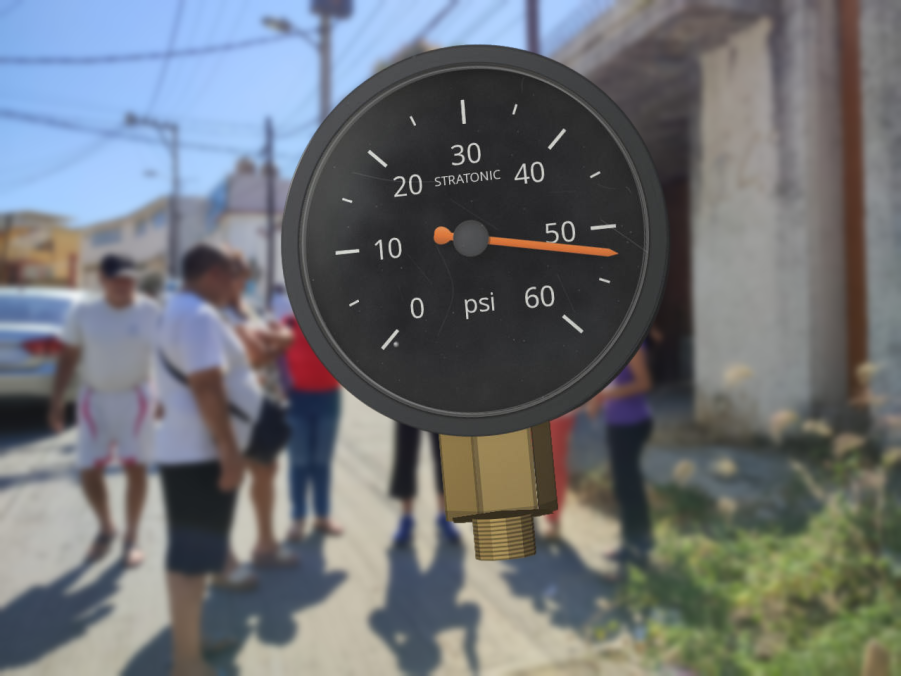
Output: 52.5 psi
